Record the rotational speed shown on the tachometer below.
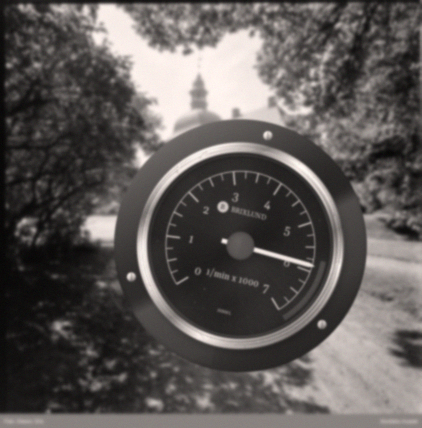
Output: 5875 rpm
